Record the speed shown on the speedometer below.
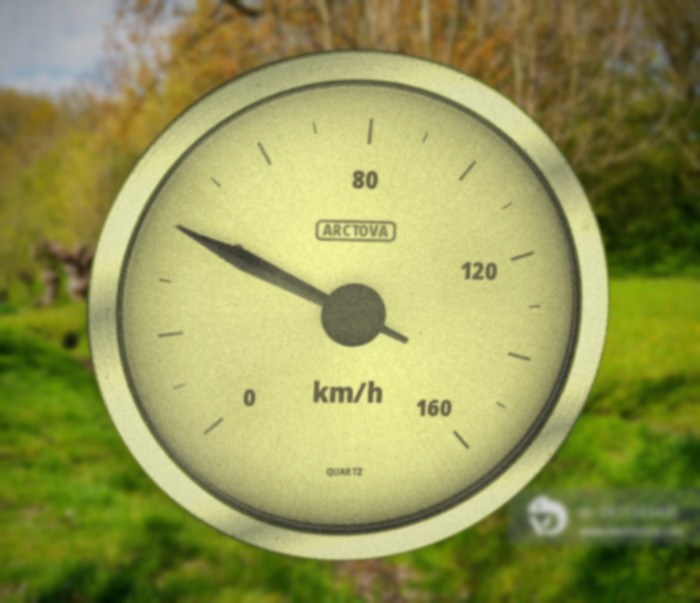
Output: 40 km/h
